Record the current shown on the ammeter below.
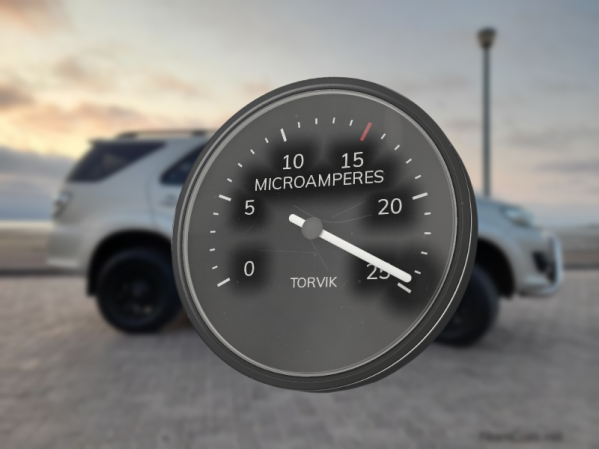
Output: 24.5 µA
